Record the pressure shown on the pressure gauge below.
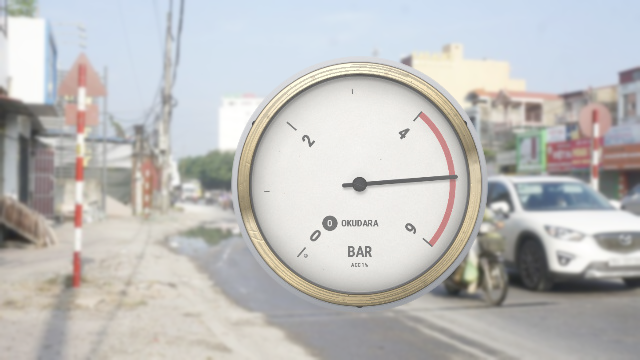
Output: 5 bar
